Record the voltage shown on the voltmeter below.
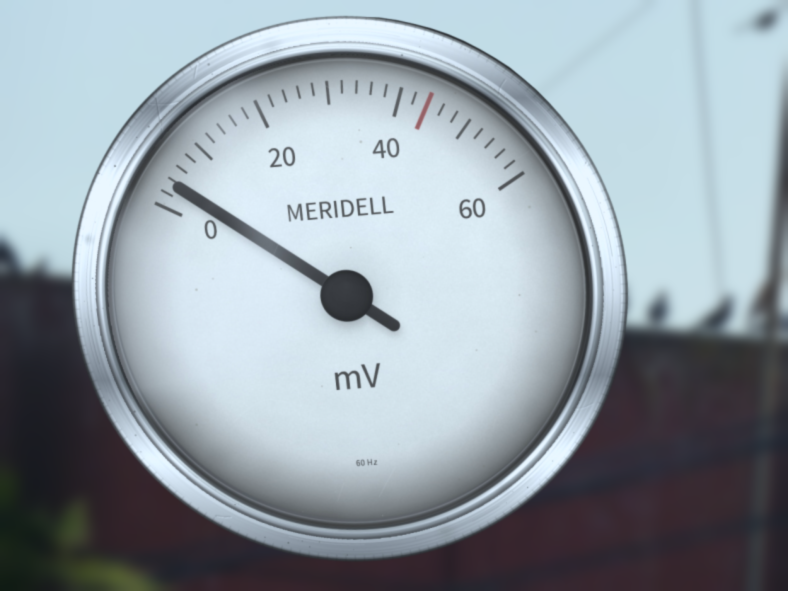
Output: 4 mV
